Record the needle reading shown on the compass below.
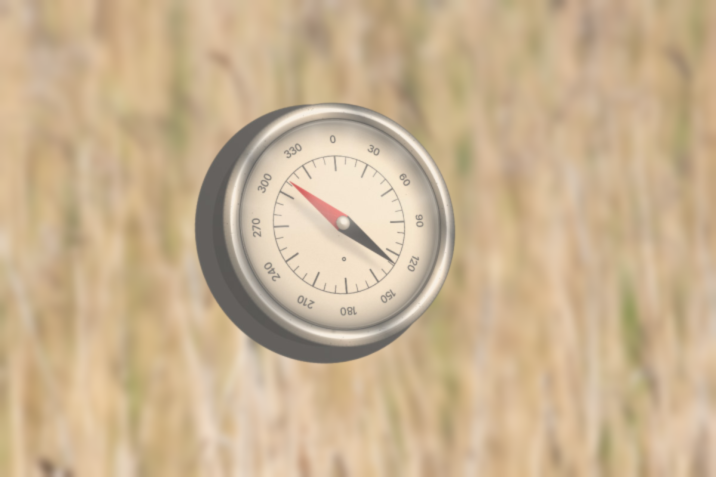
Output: 310 °
